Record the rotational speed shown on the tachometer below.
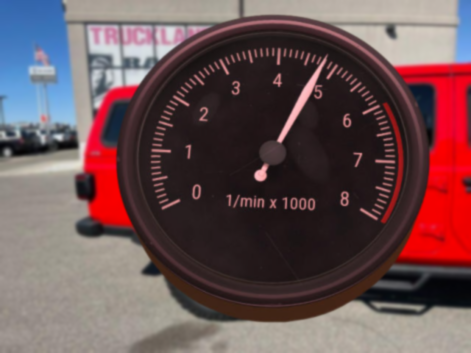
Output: 4800 rpm
